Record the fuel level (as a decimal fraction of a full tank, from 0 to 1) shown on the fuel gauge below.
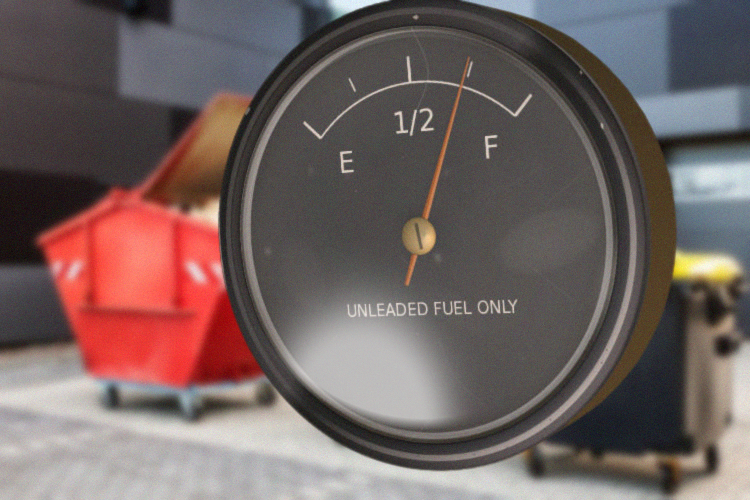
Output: 0.75
